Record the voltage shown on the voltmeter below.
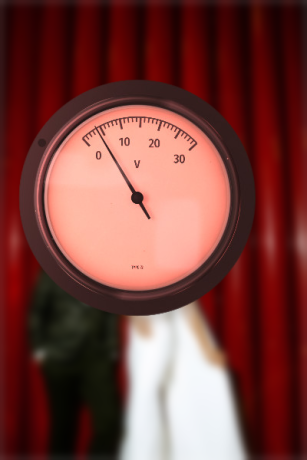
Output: 4 V
